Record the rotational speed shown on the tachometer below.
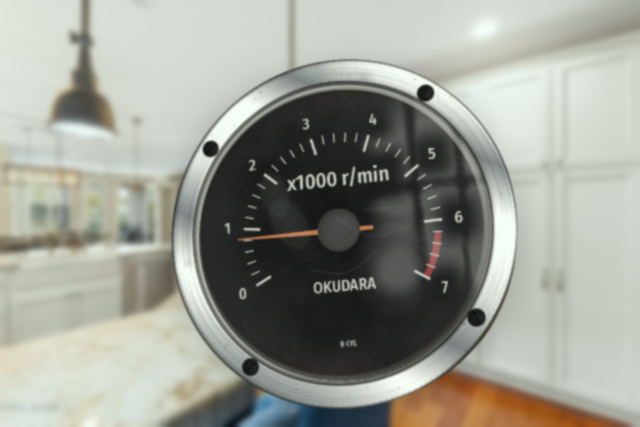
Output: 800 rpm
